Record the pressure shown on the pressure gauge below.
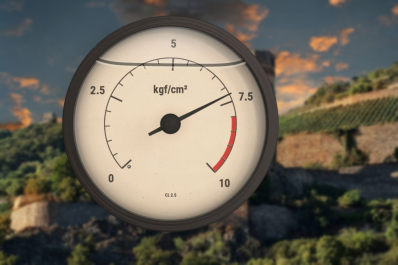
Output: 7.25 kg/cm²
